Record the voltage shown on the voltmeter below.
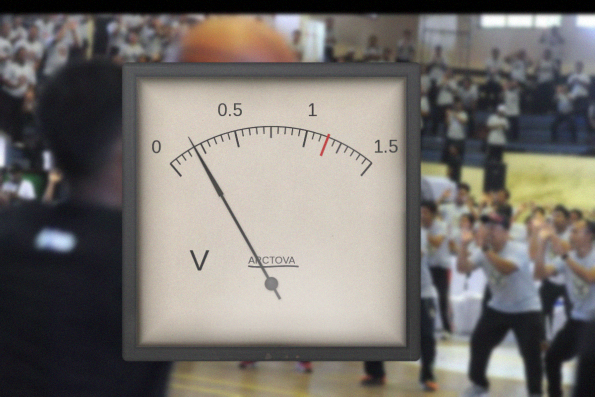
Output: 0.2 V
